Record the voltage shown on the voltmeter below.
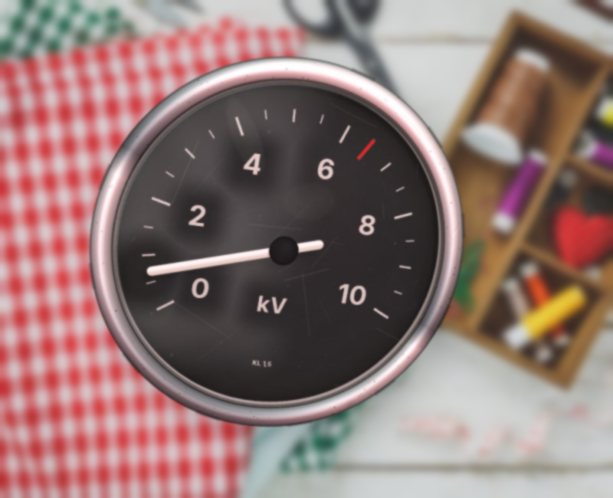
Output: 0.75 kV
